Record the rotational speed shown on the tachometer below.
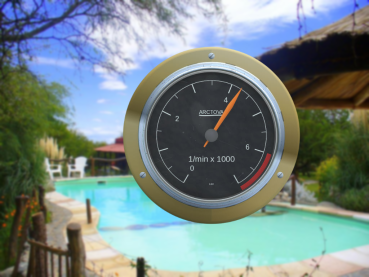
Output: 4250 rpm
